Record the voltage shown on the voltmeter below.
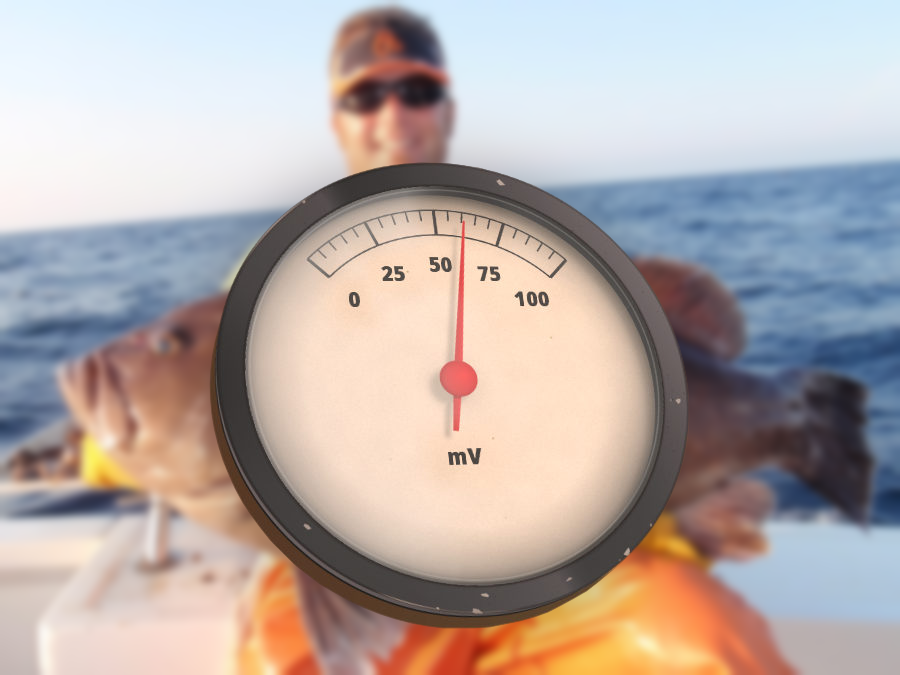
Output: 60 mV
